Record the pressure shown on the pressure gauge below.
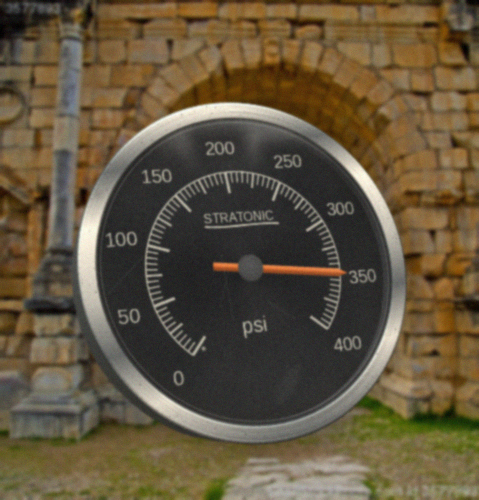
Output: 350 psi
